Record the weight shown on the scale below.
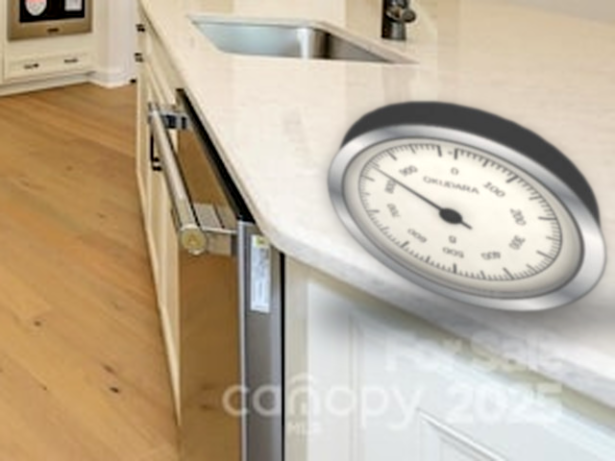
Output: 850 g
